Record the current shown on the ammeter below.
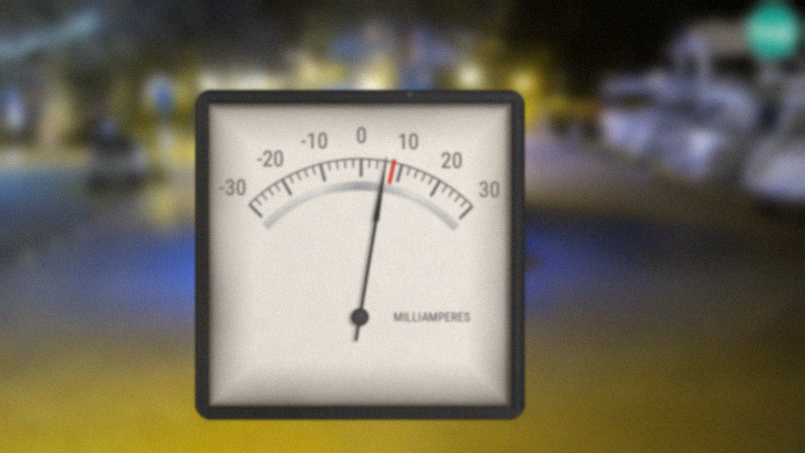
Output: 6 mA
